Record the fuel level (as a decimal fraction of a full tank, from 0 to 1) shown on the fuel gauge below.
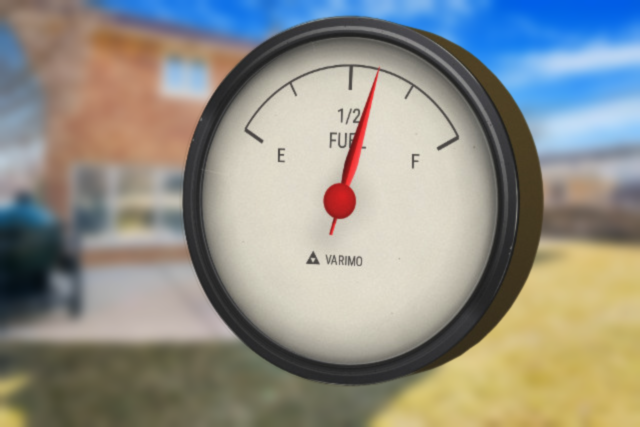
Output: 0.625
